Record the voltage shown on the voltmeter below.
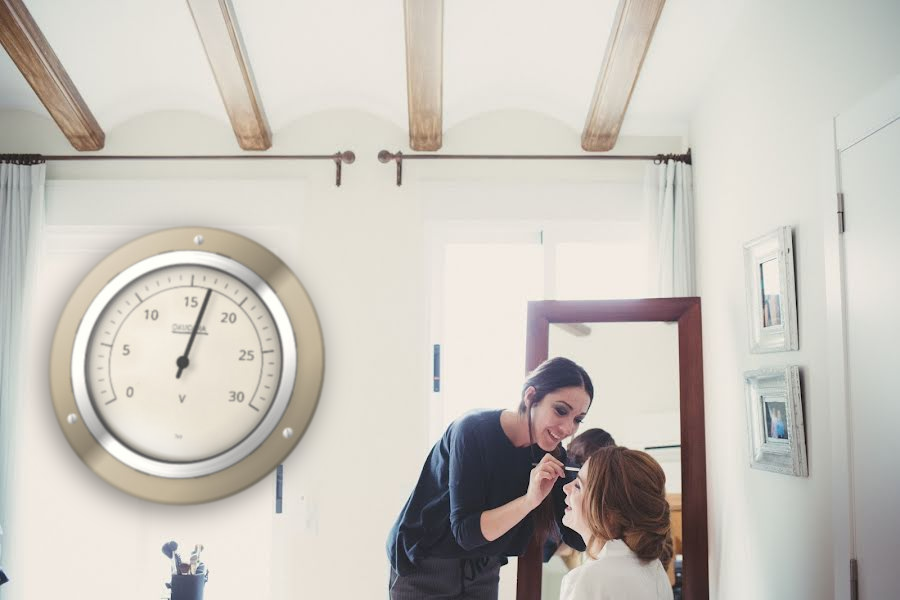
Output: 17 V
